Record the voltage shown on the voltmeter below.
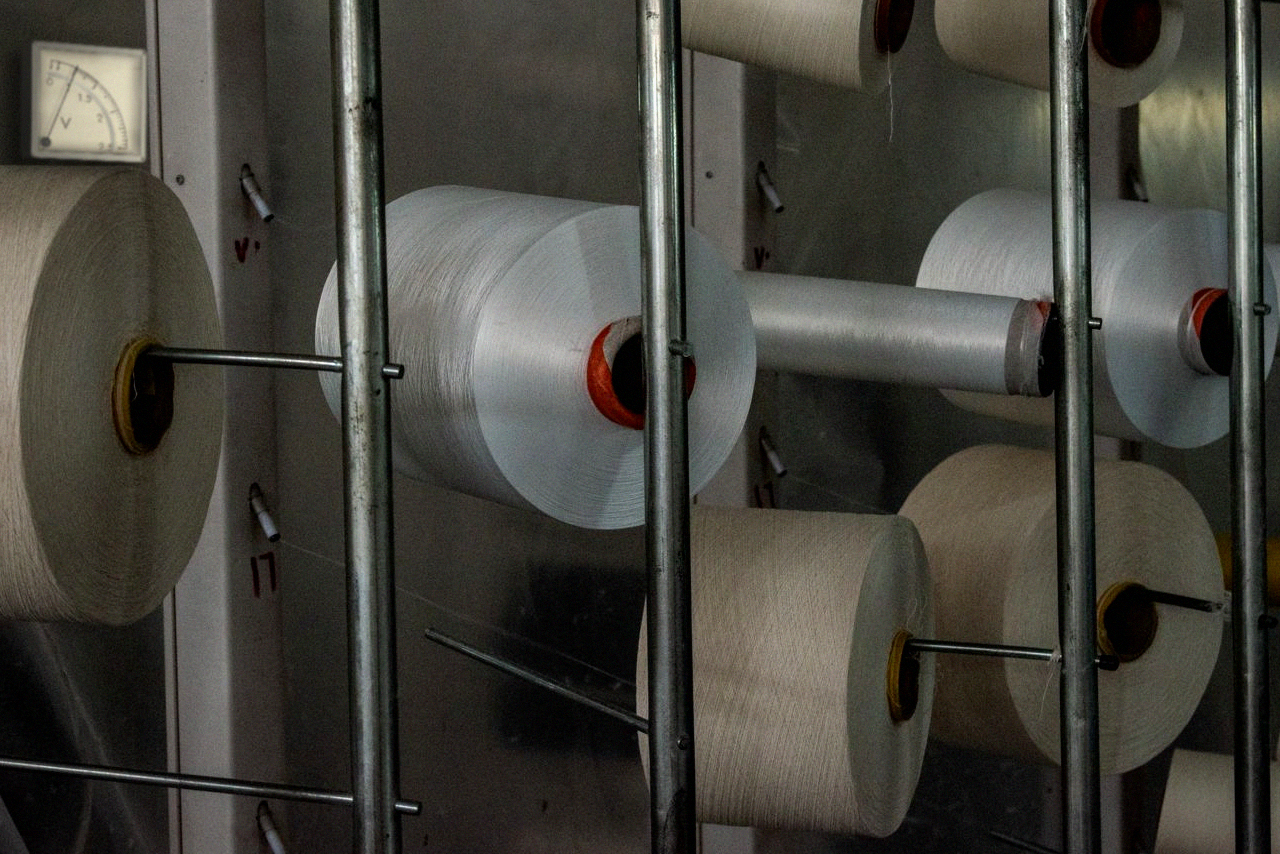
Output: 1 V
